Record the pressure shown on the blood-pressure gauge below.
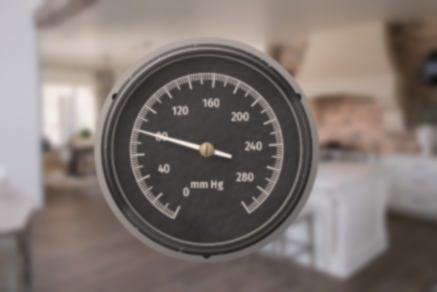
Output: 80 mmHg
